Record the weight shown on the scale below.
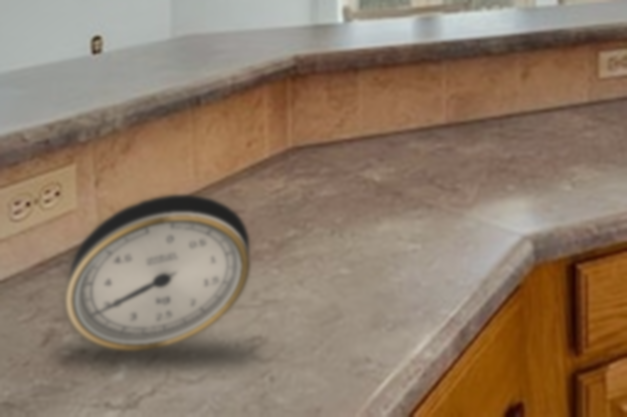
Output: 3.5 kg
